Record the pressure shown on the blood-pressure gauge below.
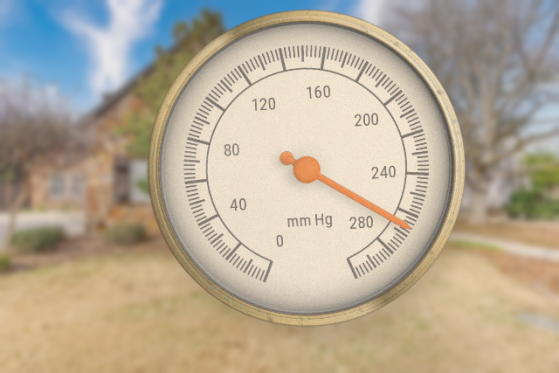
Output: 266 mmHg
